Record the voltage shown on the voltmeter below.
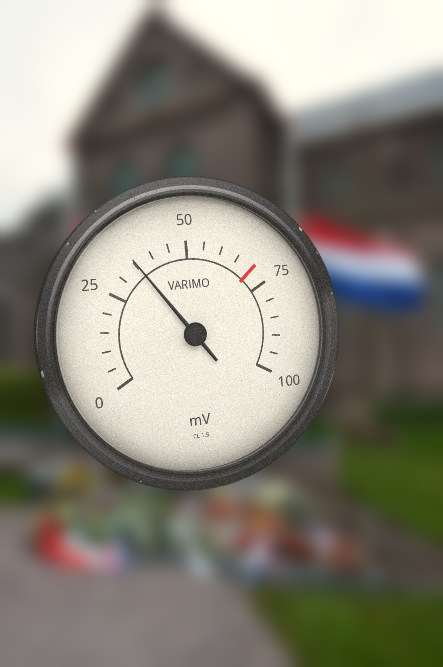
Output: 35 mV
